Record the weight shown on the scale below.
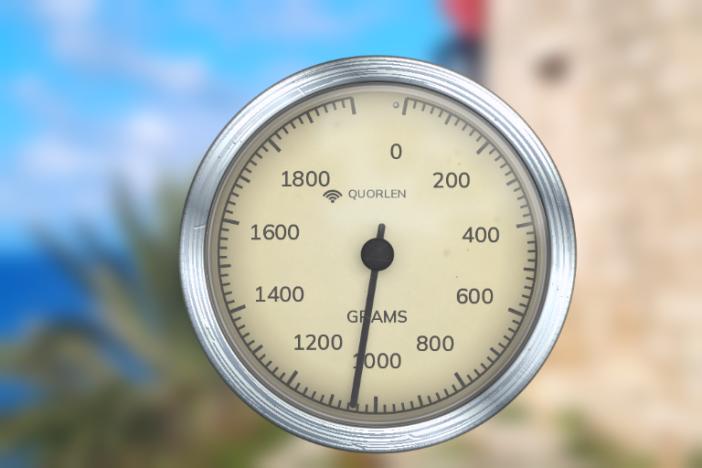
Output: 1050 g
